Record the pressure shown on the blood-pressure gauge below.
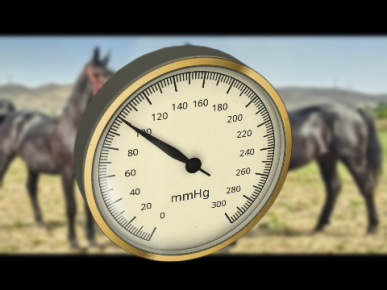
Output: 100 mmHg
